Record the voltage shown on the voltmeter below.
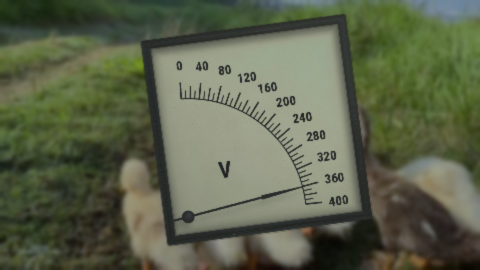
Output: 360 V
